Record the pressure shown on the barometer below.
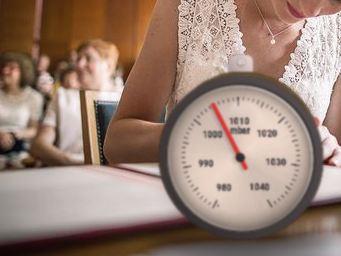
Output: 1005 mbar
